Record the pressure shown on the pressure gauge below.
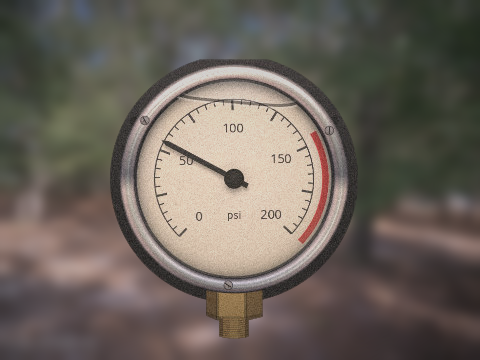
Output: 55 psi
